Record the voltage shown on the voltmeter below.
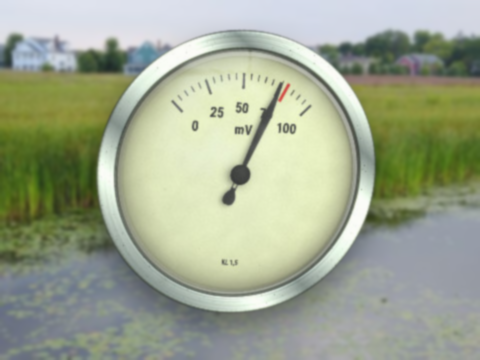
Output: 75 mV
